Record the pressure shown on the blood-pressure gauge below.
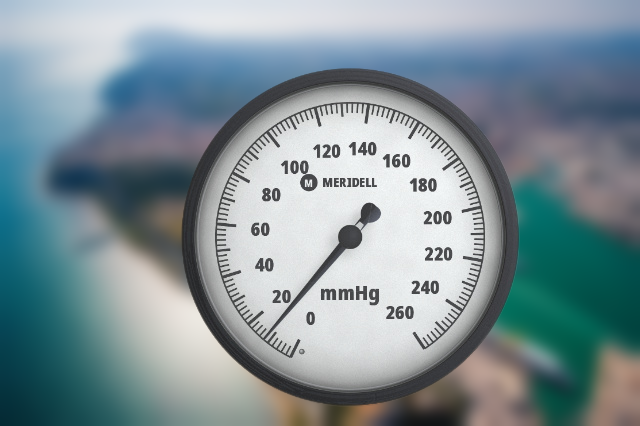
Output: 12 mmHg
